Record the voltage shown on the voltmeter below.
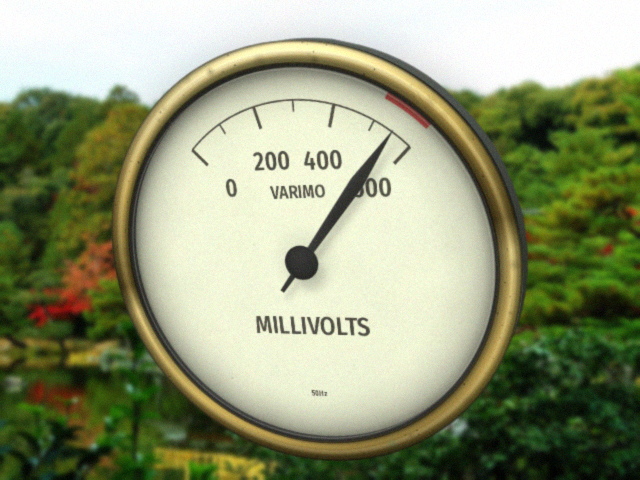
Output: 550 mV
